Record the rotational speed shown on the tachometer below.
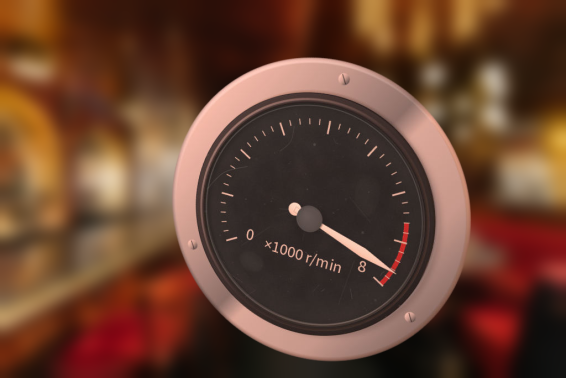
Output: 7600 rpm
